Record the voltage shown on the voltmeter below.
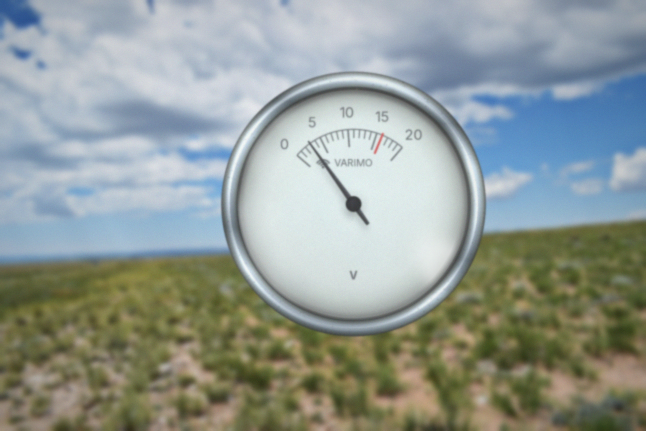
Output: 3 V
